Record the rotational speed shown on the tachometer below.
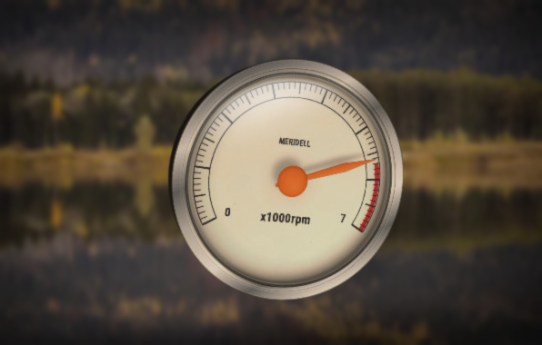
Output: 5600 rpm
